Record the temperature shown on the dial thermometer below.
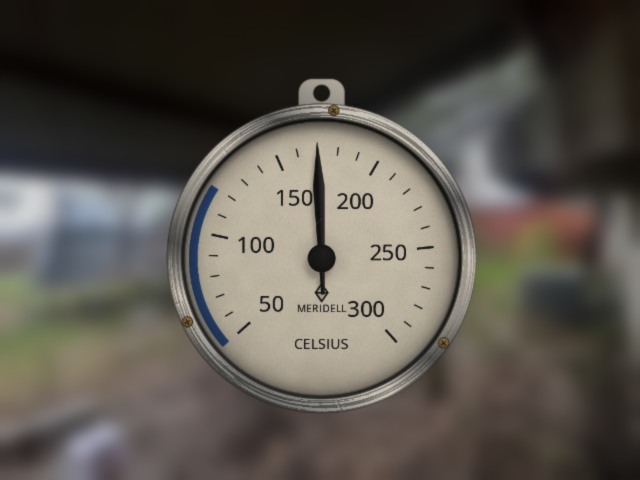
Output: 170 °C
